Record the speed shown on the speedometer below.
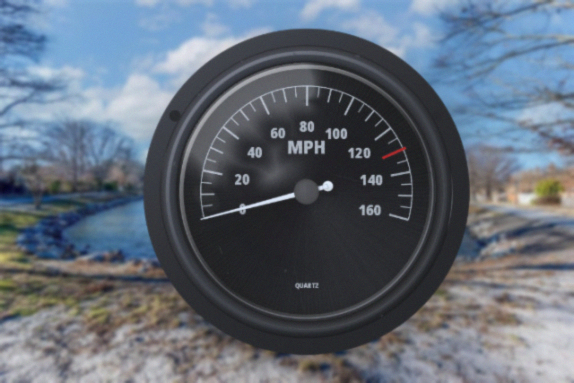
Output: 0 mph
